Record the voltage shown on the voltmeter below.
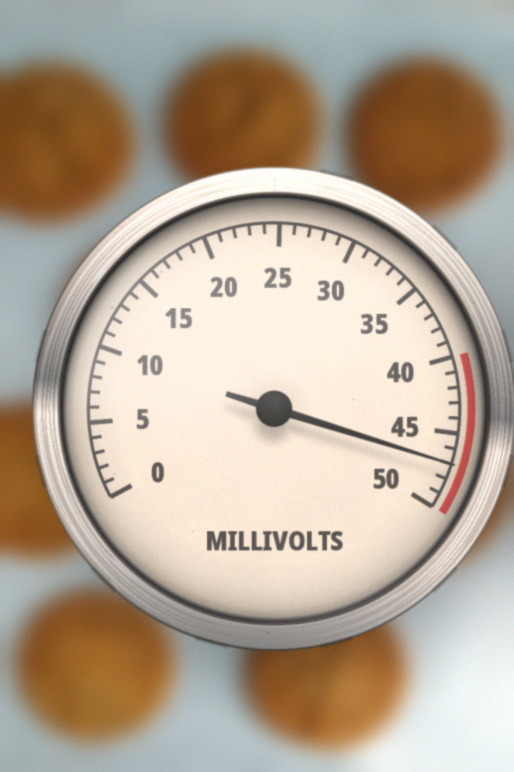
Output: 47 mV
